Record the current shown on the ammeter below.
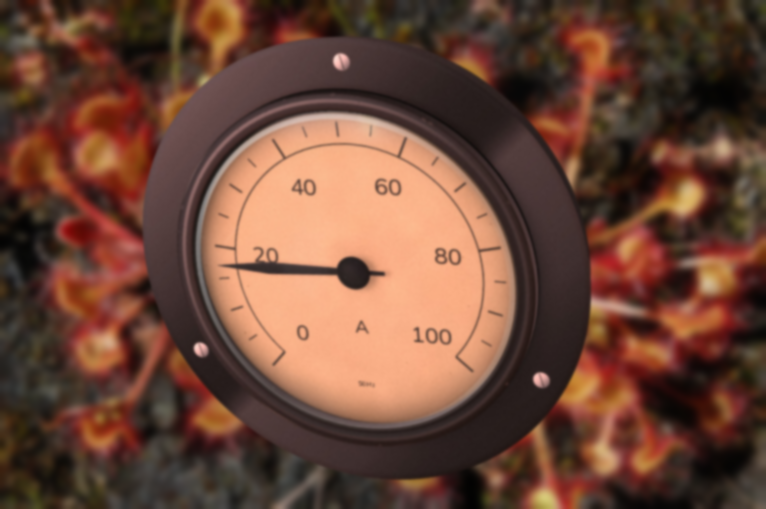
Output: 17.5 A
